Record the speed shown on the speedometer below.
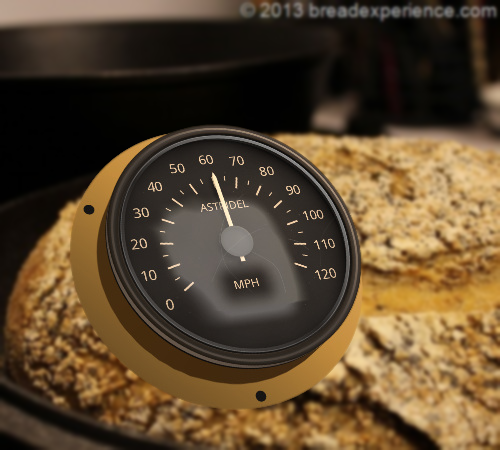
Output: 60 mph
